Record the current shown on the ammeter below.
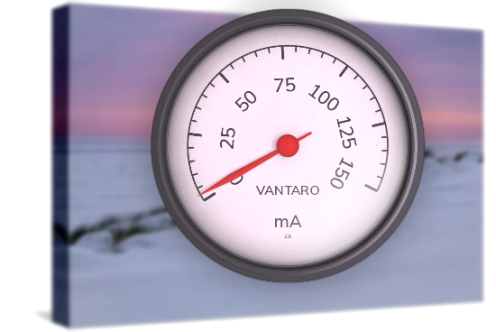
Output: 2.5 mA
